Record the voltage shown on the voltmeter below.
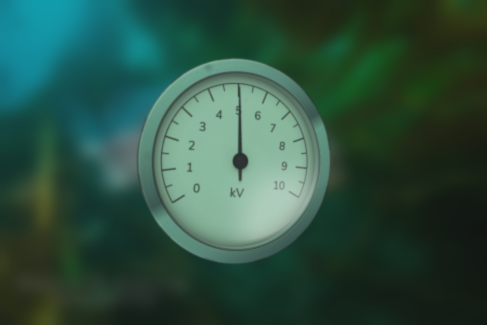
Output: 5 kV
